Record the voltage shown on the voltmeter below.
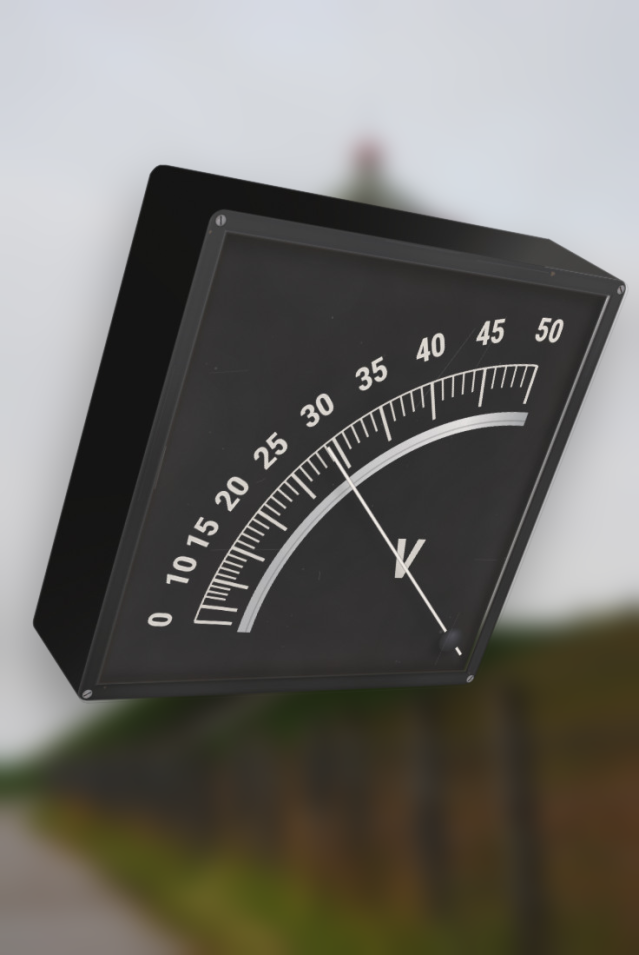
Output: 29 V
